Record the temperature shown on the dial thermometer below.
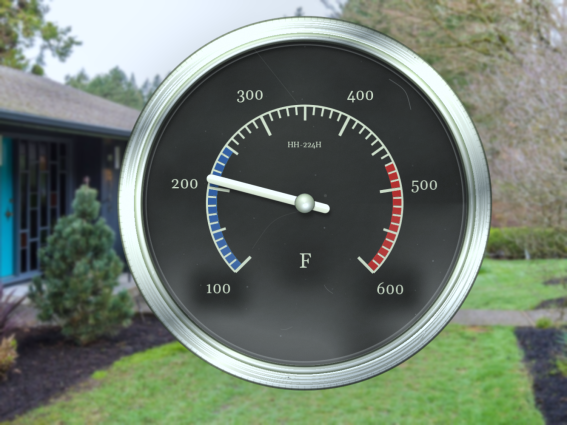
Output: 210 °F
